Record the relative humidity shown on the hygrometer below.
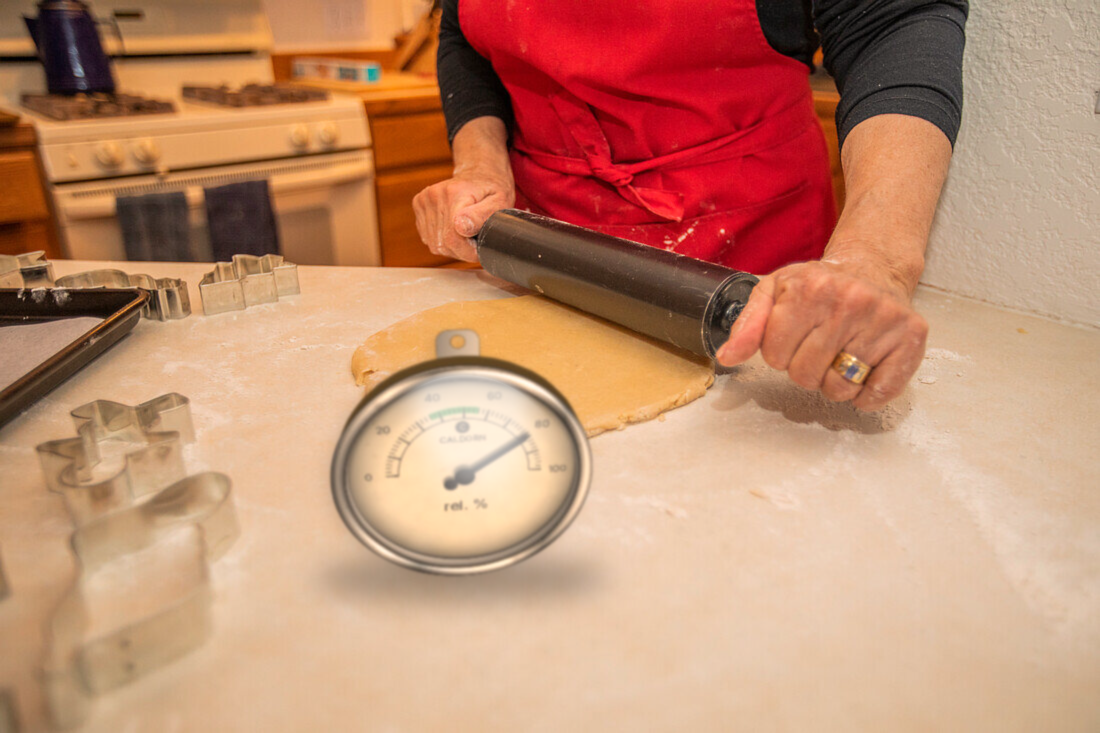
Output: 80 %
